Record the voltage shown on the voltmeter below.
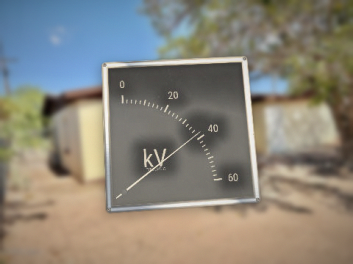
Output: 38 kV
